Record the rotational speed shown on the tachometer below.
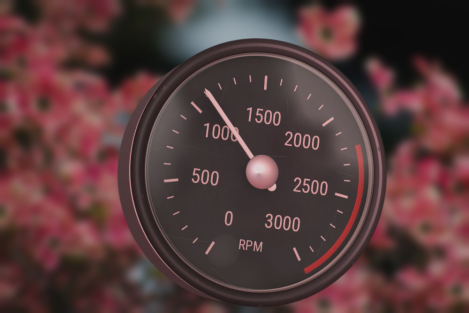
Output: 1100 rpm
